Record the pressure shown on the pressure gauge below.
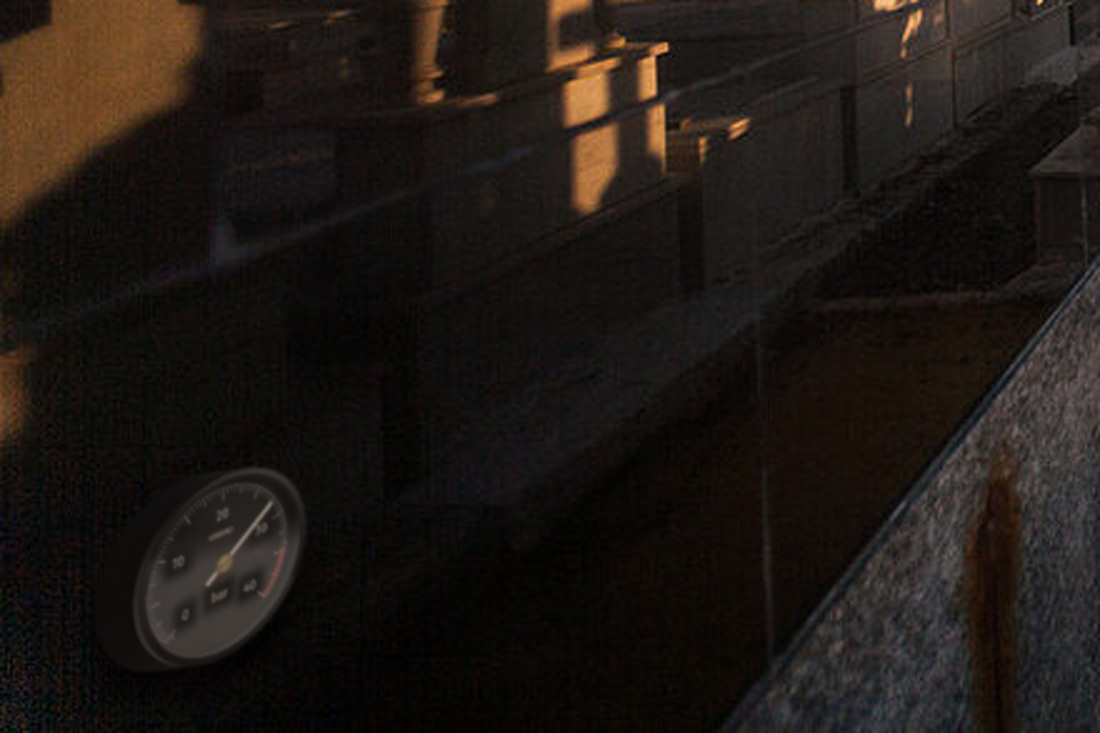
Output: 27.5 bar
